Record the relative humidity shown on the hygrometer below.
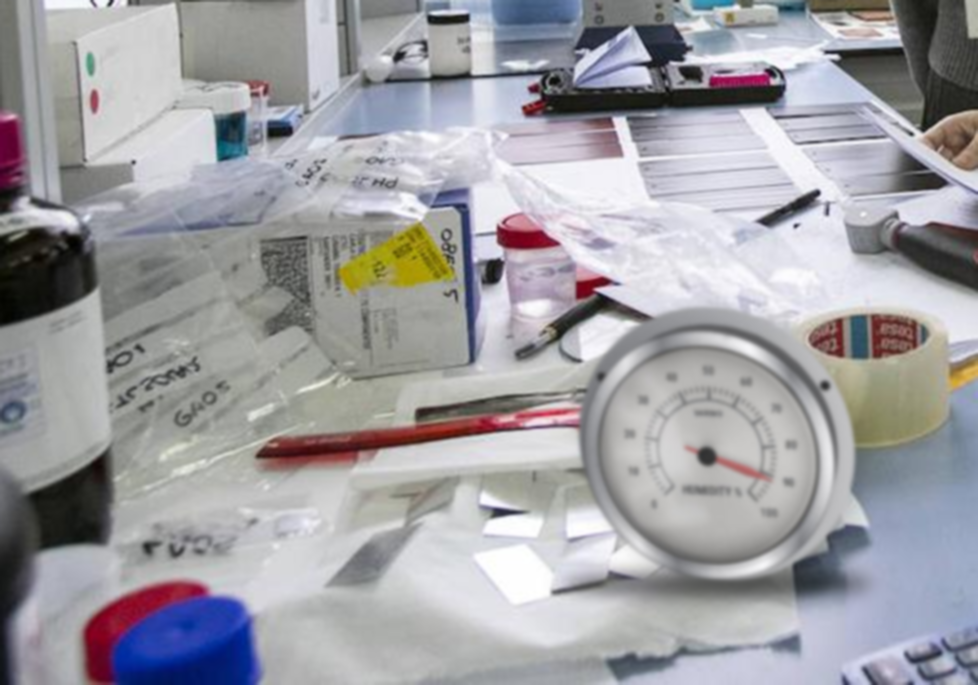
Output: 90 %
